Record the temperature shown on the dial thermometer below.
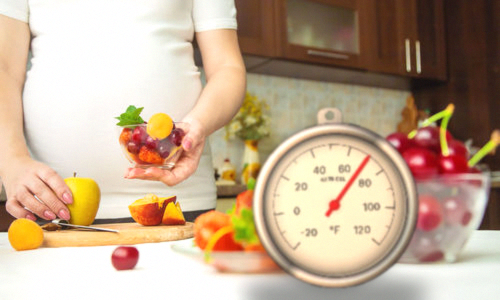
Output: 70 °F
